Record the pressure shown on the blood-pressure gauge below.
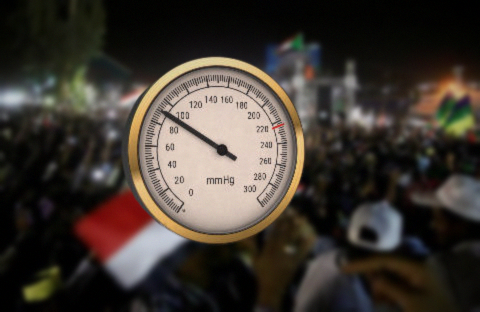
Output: 90 mmHg
